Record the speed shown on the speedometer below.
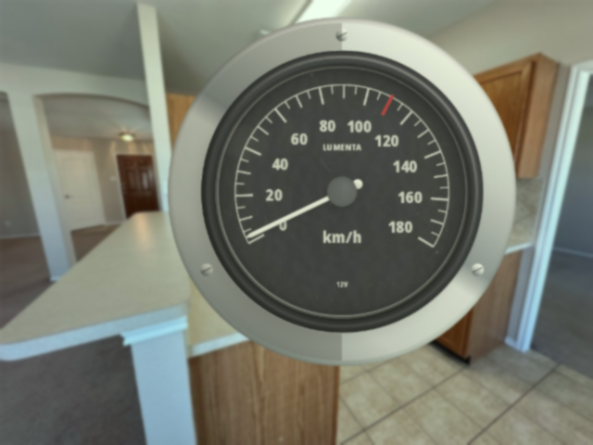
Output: 2.5 km/h
